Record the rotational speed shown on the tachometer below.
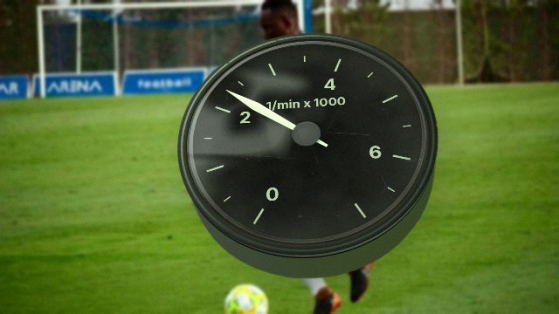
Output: 2250 rpm
